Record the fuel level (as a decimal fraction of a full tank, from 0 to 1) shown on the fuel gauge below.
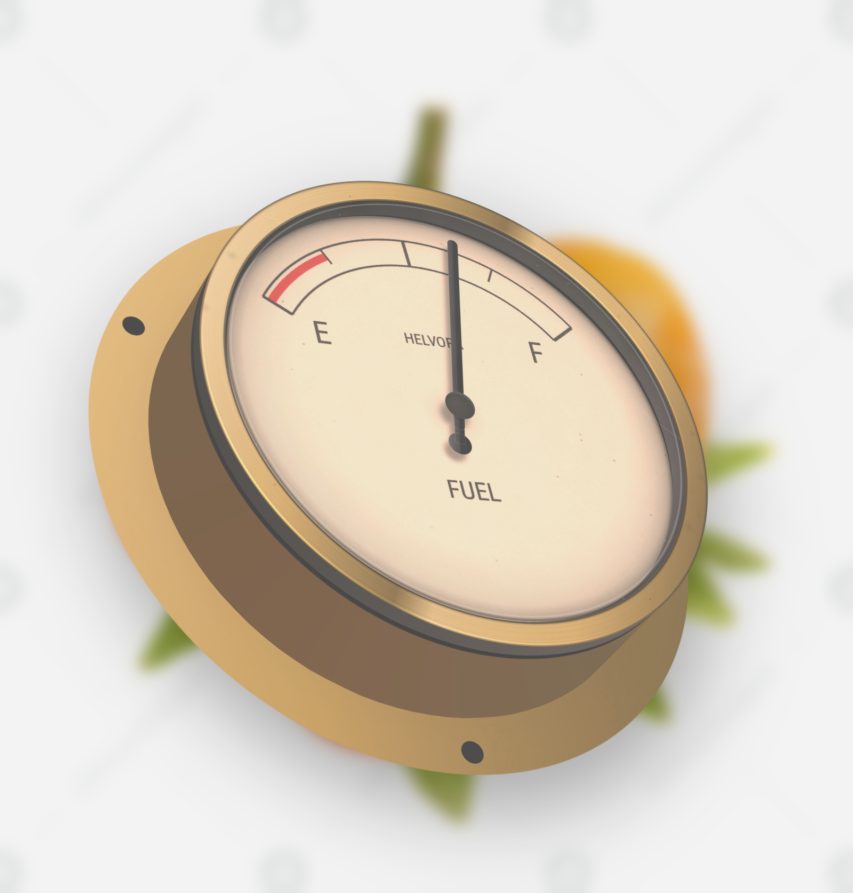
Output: 0.625
